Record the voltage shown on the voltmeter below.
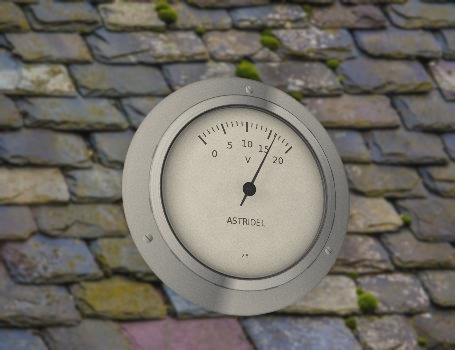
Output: 16 V
